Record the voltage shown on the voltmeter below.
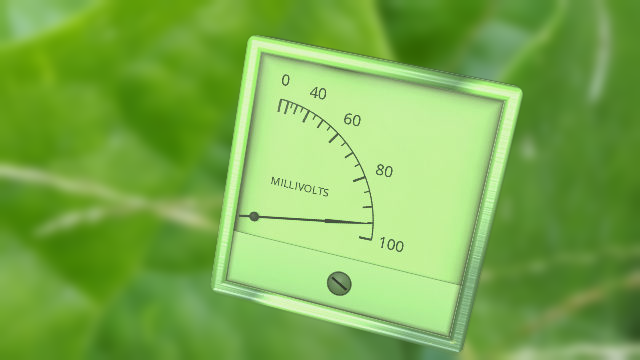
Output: 95 mV
